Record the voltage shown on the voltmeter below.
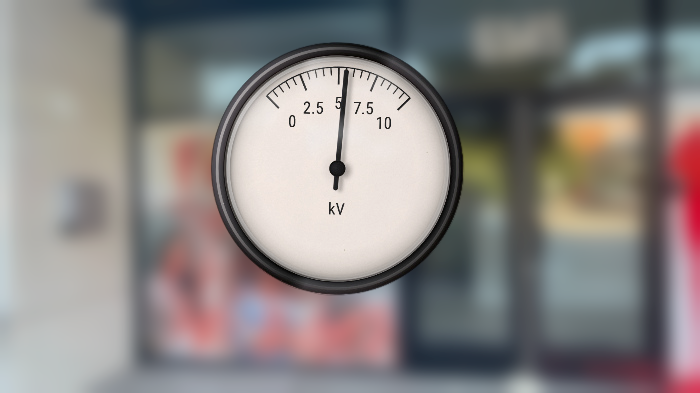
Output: 5.5 kV
